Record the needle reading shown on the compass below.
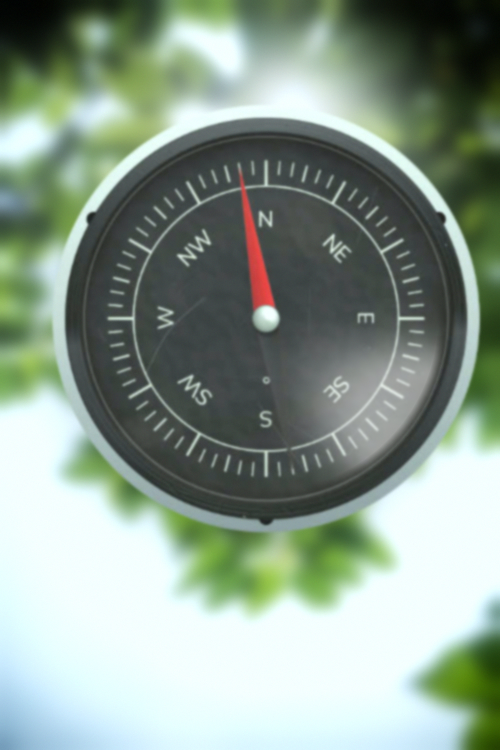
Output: 350 °
